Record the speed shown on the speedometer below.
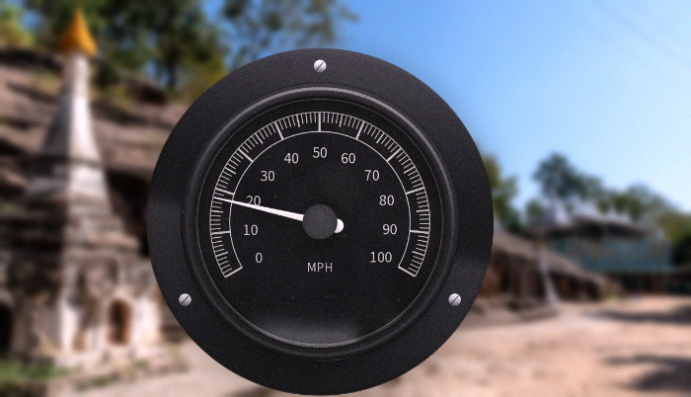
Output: 18 mph
